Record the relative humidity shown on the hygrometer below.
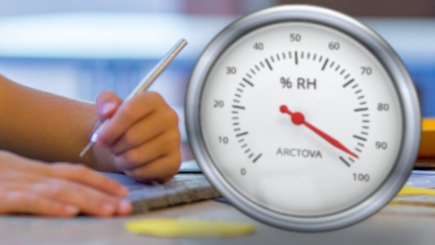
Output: 96 %
